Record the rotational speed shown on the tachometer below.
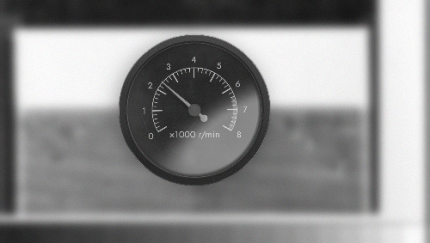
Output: 2400 rpm
